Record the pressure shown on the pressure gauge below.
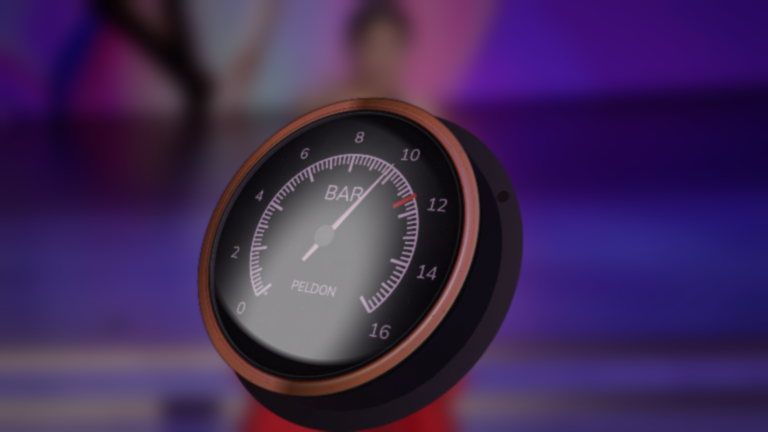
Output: 10 bar
